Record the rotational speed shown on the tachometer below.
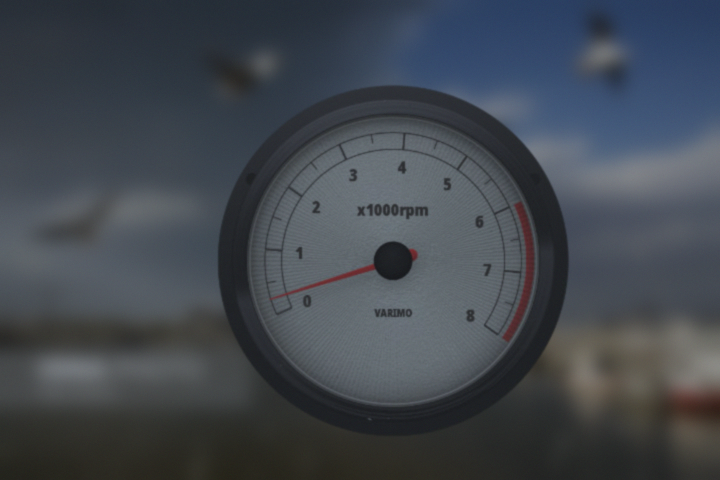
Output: 250 rpm
